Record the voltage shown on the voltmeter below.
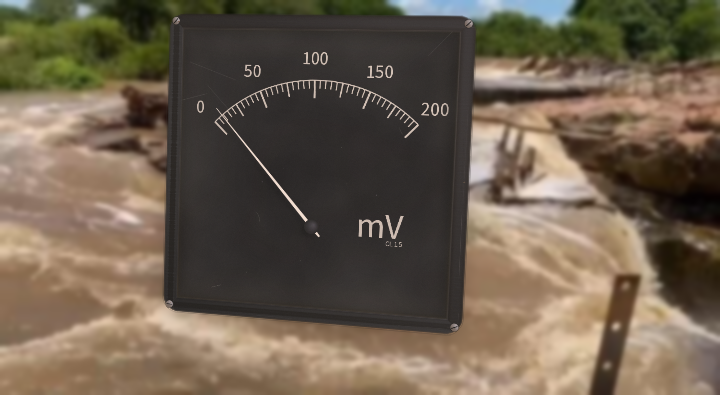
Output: 10 mV
